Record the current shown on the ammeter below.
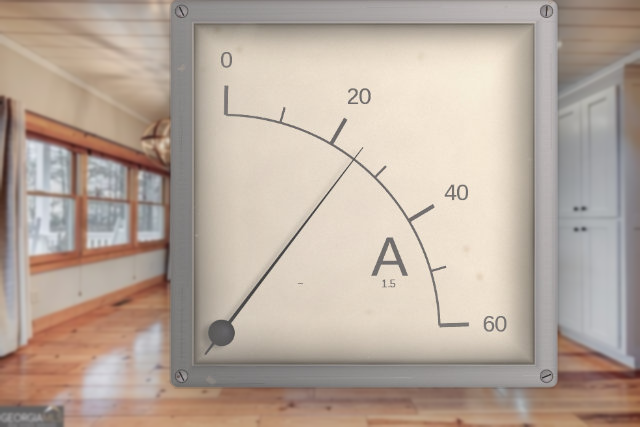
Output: 25 A
